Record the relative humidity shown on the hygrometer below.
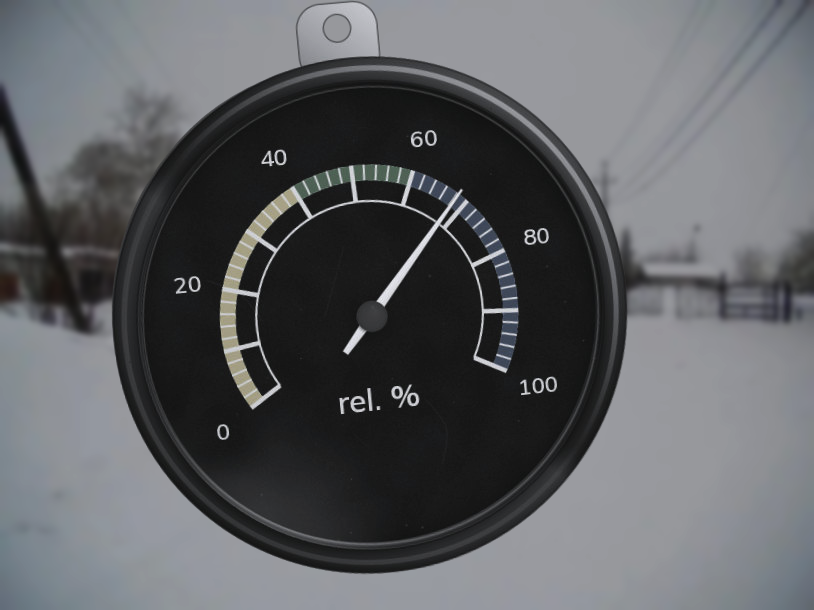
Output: 68 %
